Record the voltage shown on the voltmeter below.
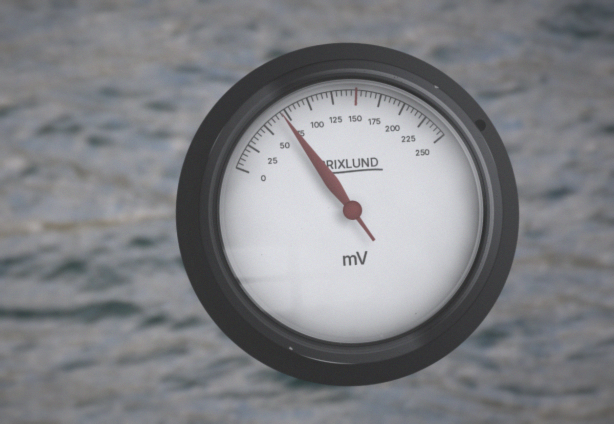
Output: 70 mV
